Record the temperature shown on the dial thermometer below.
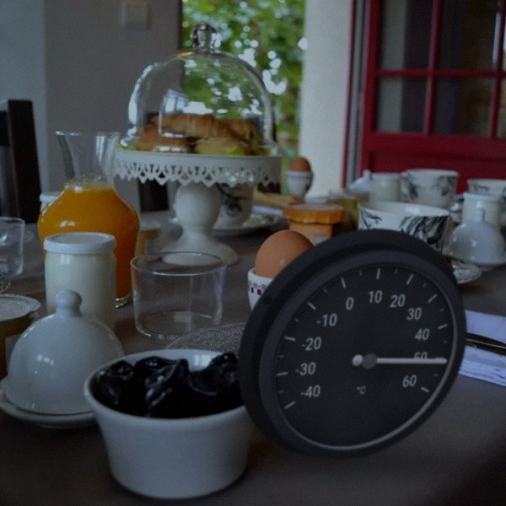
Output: 50 °C
